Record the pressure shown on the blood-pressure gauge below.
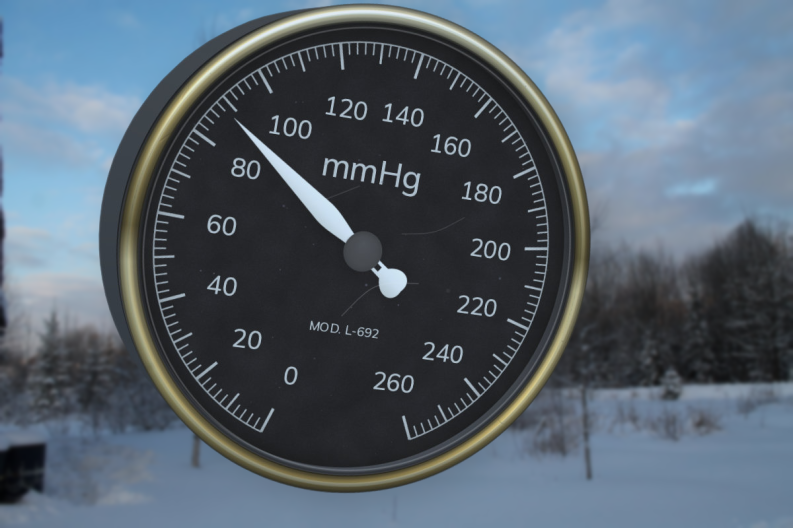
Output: 88 mmHg
